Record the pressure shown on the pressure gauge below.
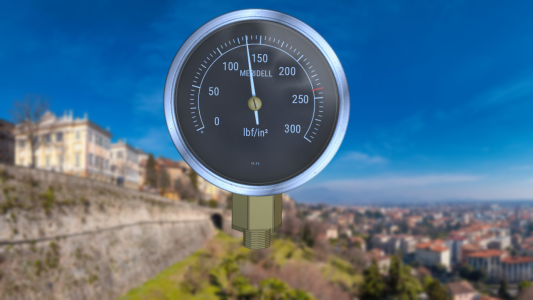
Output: 135 psi
